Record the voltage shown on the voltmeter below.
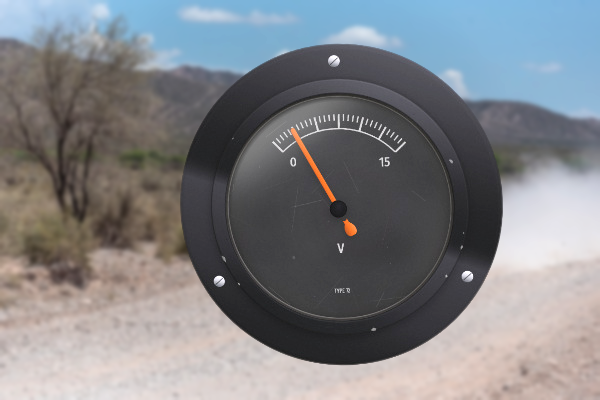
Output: 2.5 V
